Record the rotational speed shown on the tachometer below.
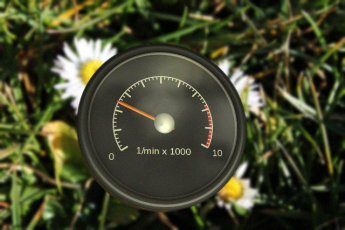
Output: 2400 rpm
